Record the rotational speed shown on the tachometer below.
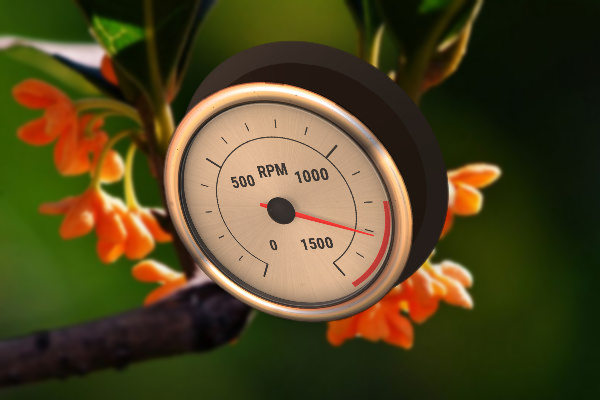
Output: 1300 rpm
